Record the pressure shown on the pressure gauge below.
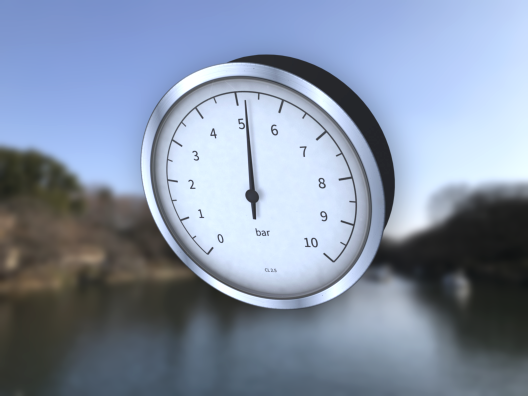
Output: 5.25 bar
